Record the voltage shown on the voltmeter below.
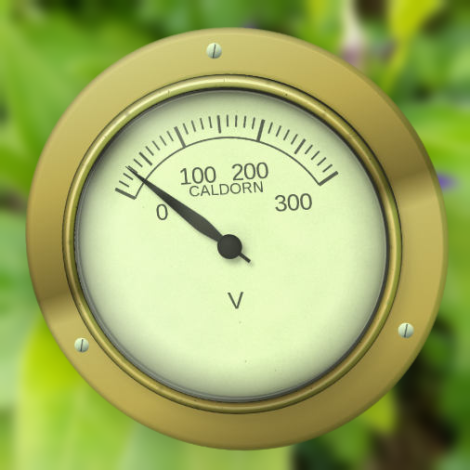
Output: 30 V
